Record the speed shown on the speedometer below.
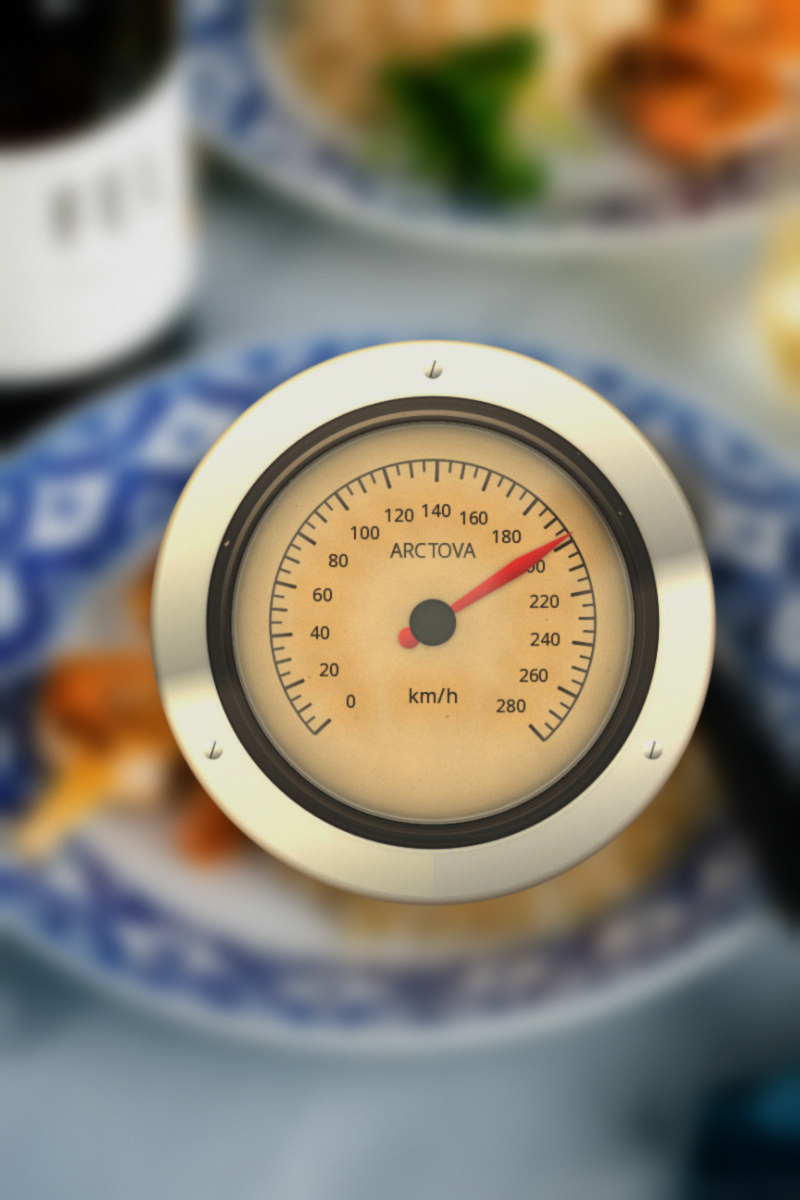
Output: 197.5 km/h
